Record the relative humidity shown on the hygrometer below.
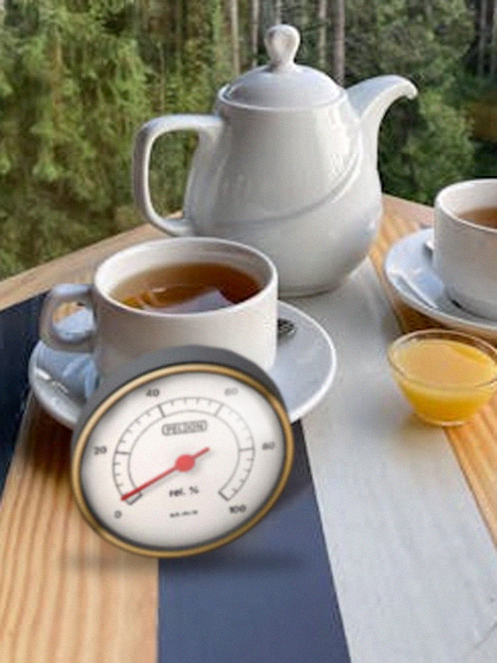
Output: 4 %
